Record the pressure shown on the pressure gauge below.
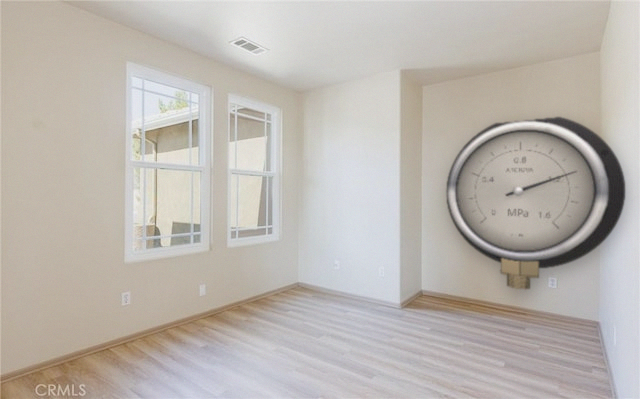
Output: 1.2 MPa
